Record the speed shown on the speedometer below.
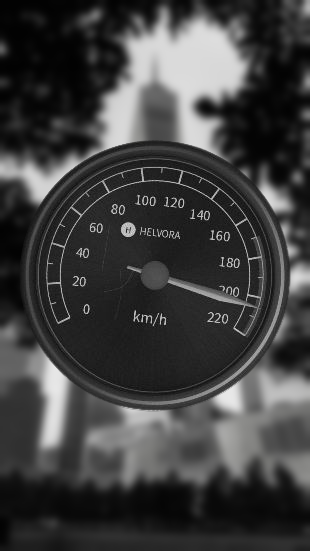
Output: 205 km/h
